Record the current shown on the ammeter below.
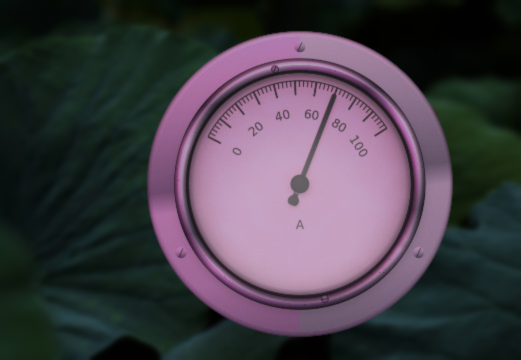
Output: 70 A
